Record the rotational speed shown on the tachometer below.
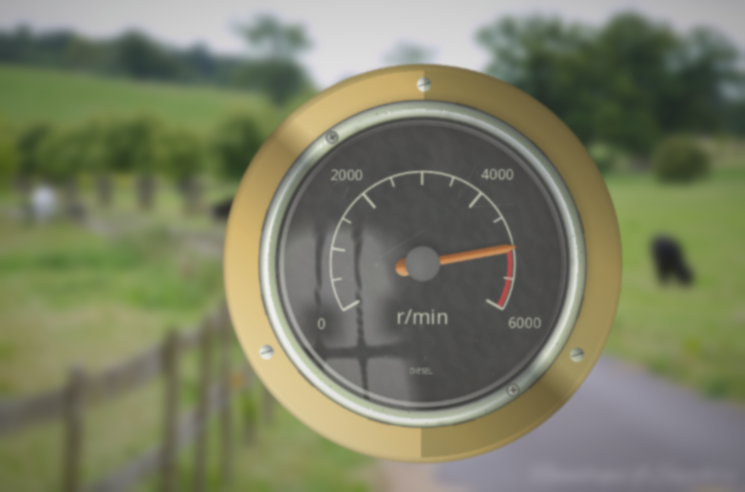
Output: 5000 rpm
